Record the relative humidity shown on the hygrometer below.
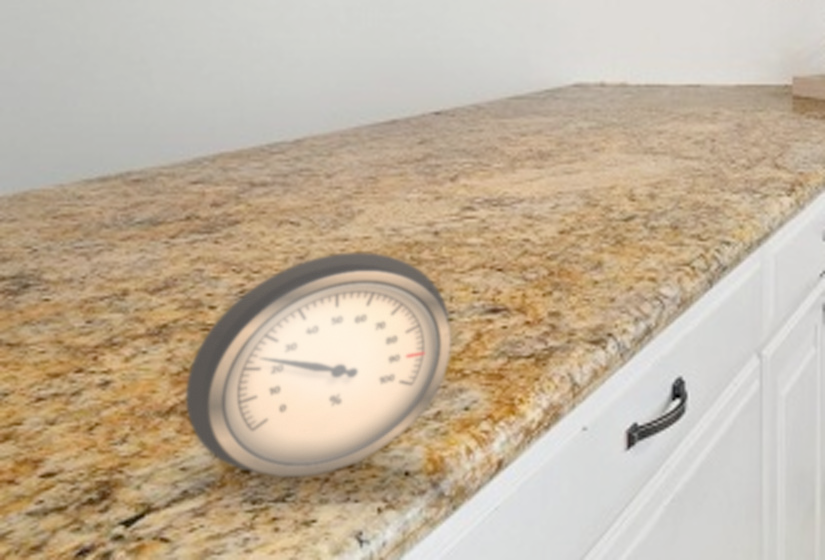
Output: 24 %
